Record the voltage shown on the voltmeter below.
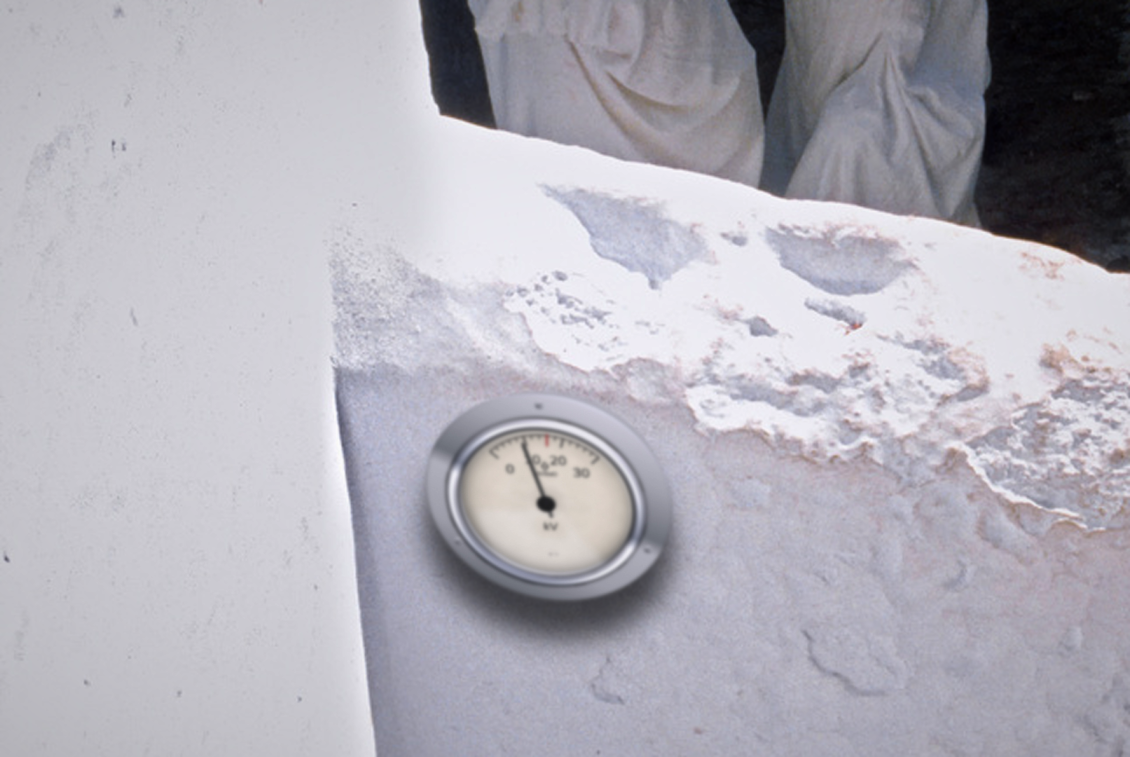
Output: 10 kV
